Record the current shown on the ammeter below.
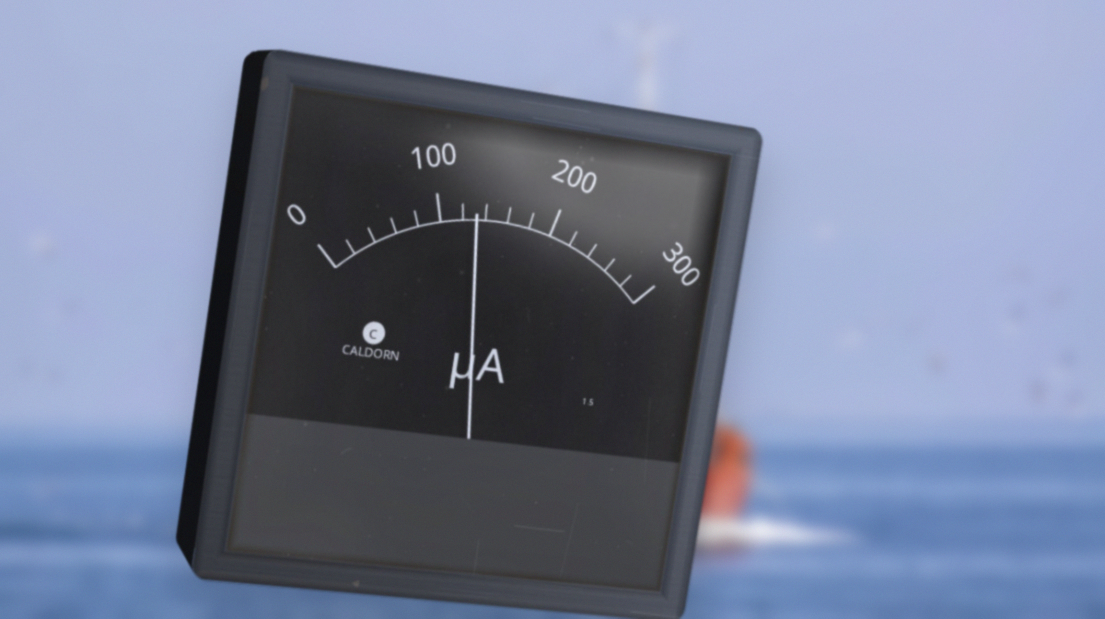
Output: 130 µA
